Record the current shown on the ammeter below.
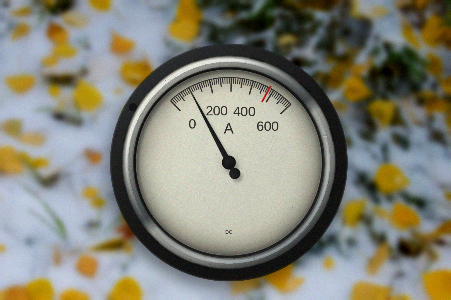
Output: 100 A
